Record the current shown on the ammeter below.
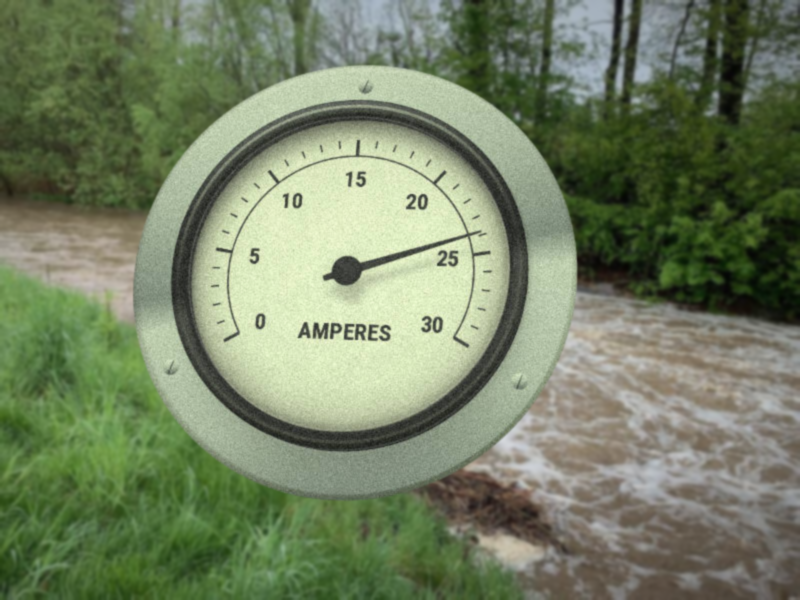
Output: 24 A
